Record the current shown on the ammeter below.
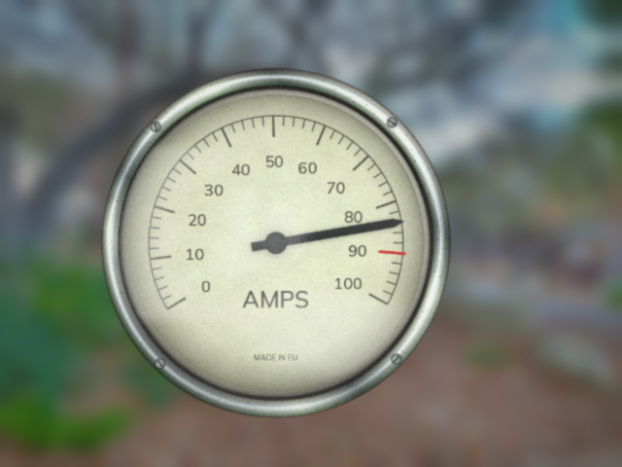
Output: 84 A
